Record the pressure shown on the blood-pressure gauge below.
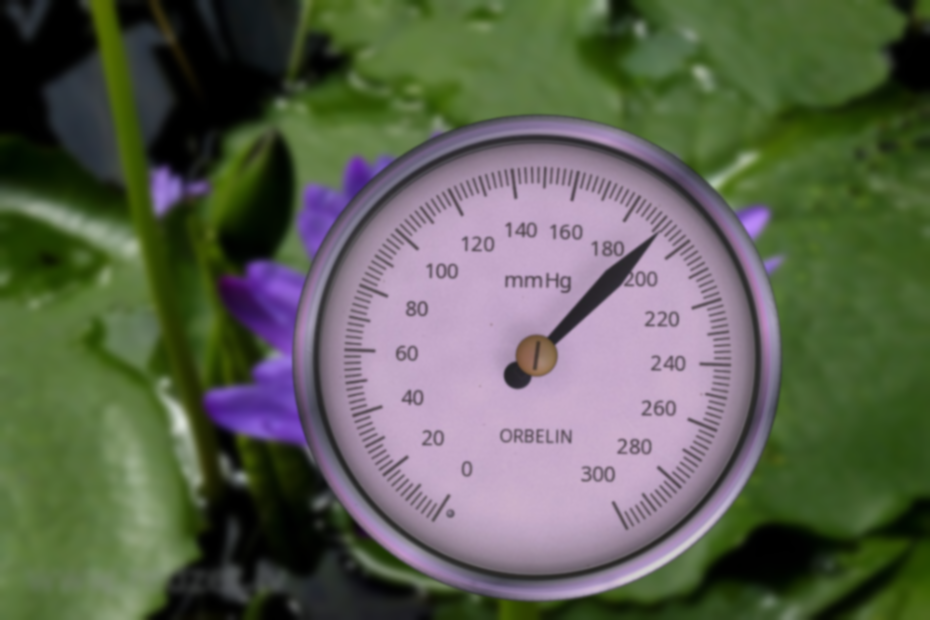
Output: 192 mmHg
